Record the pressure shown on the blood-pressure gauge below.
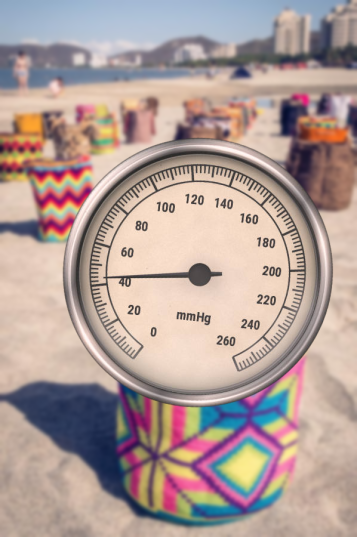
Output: 44 mmHg
